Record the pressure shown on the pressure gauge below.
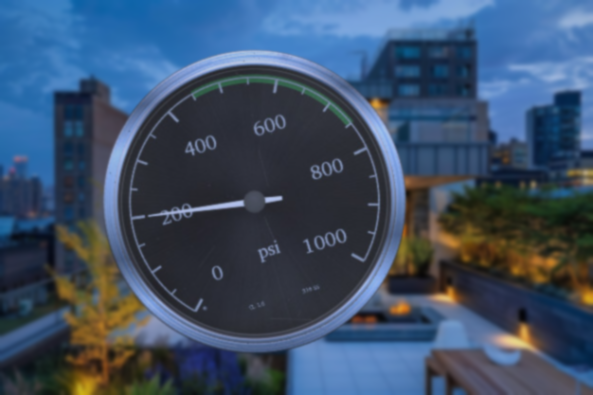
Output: 200 psi
